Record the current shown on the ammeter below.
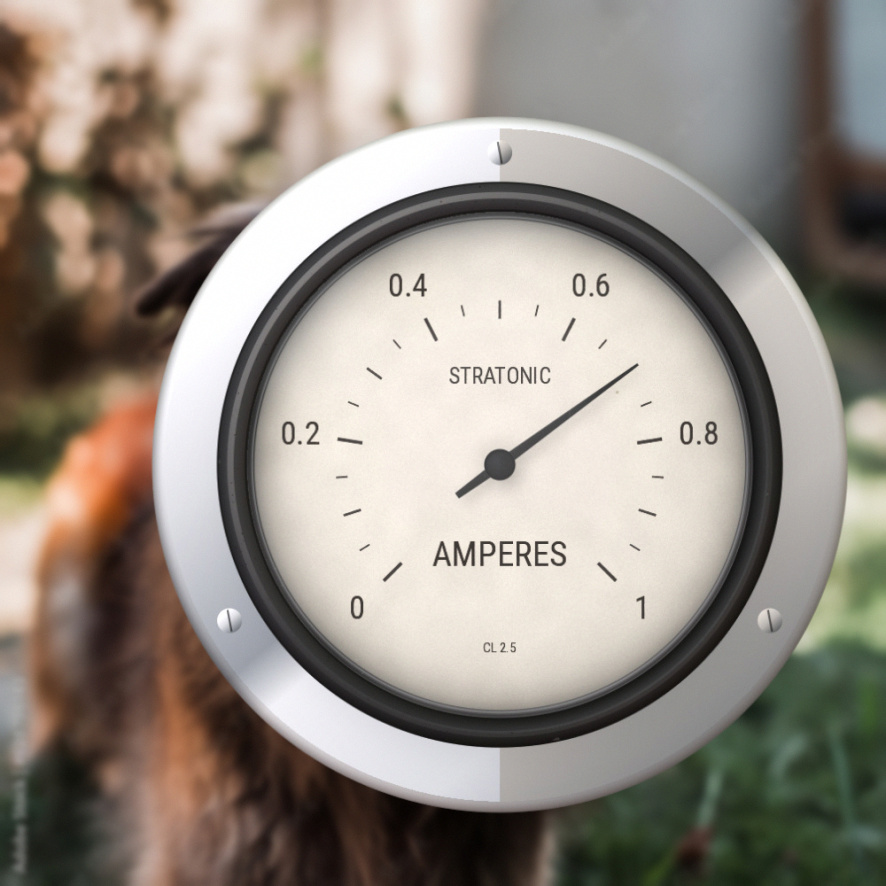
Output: 0.7 A
